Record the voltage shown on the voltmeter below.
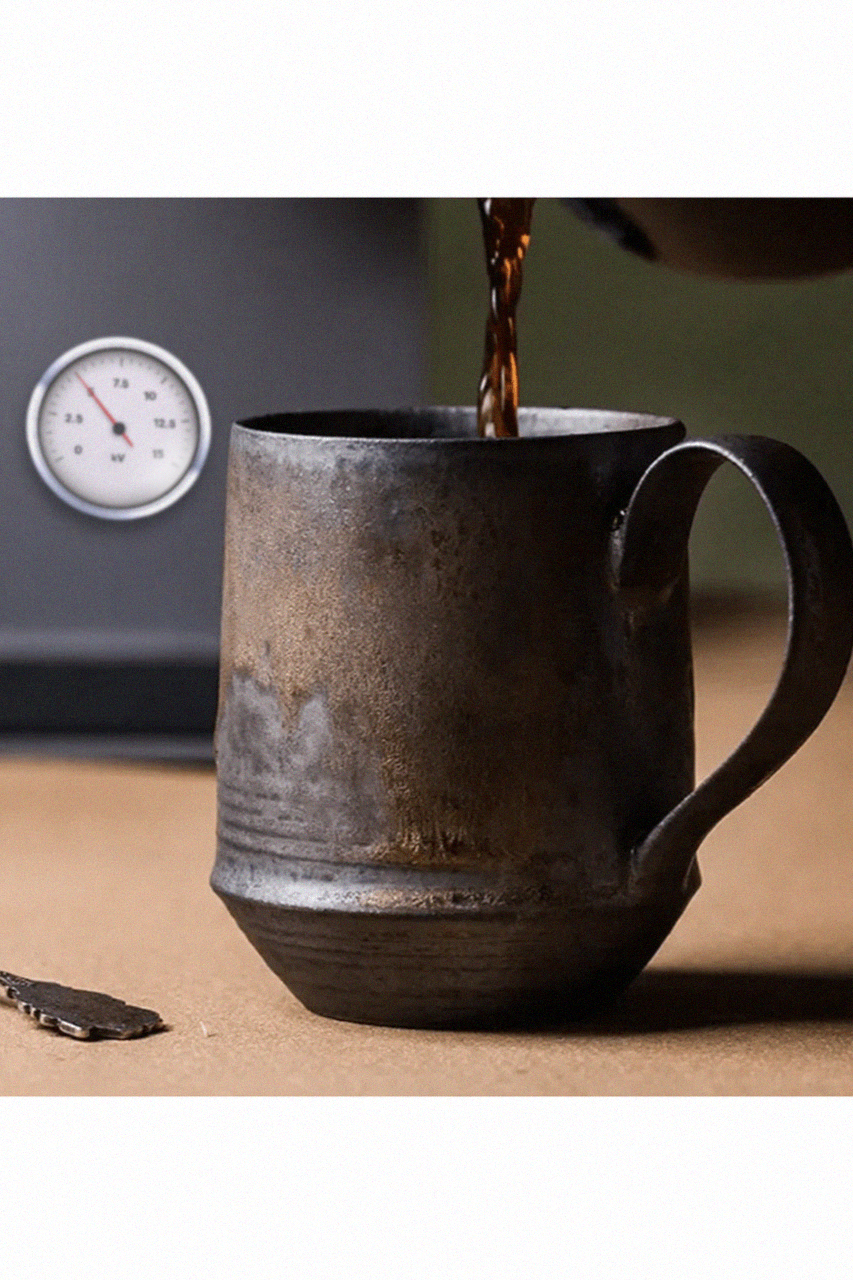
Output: 5 kV
